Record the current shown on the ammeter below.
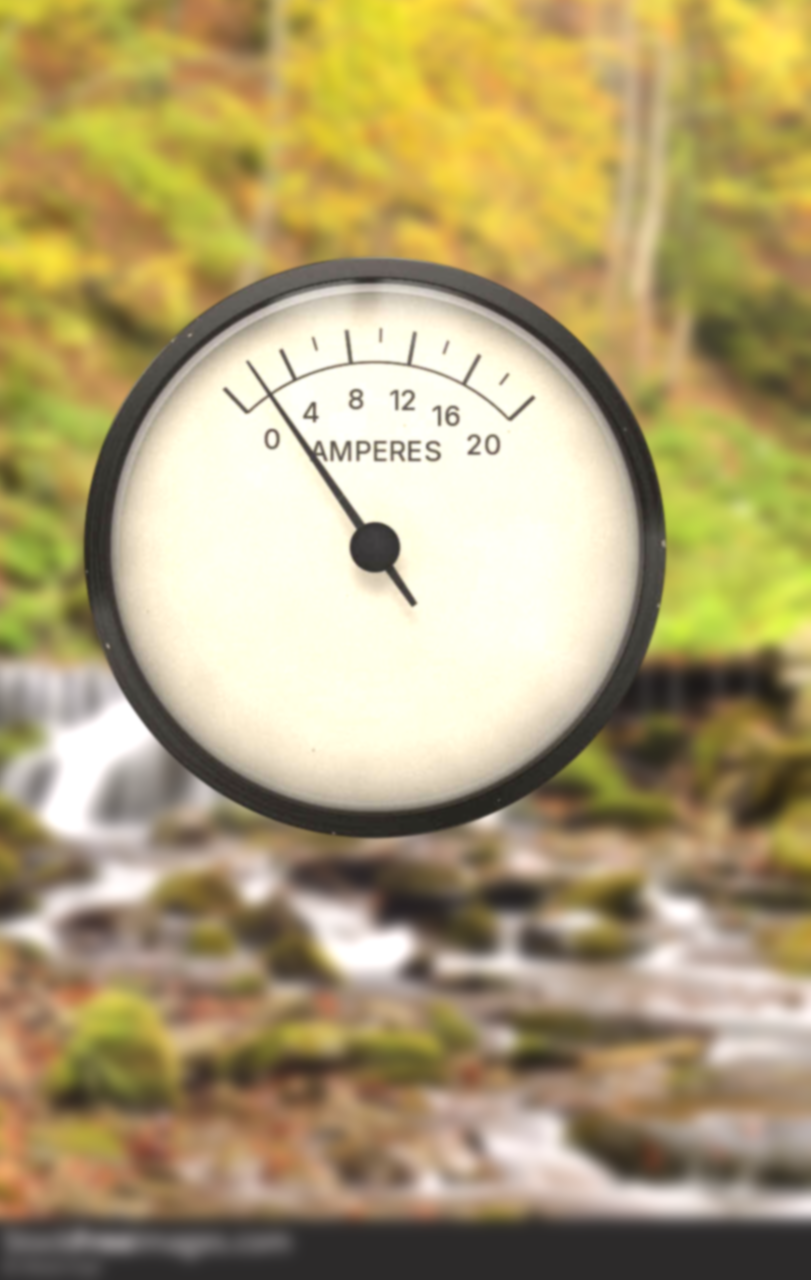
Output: 2 A
